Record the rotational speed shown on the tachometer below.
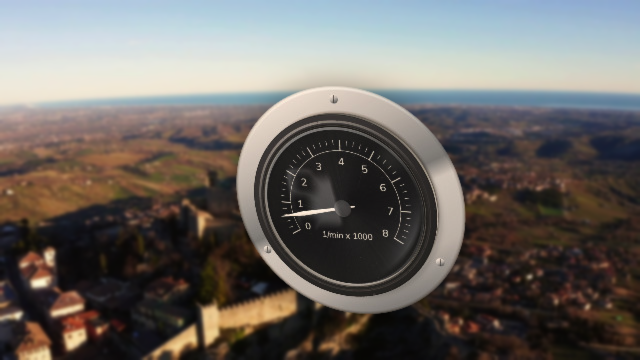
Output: 600 rpm
